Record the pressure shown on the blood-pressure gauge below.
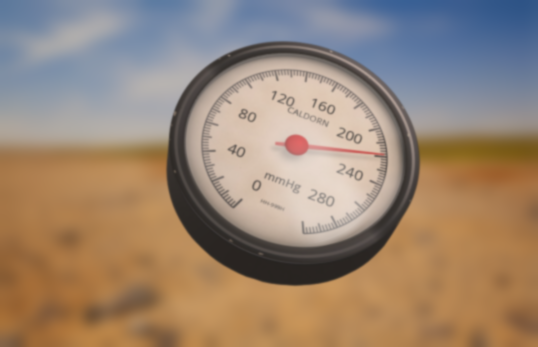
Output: 220 mmHg
